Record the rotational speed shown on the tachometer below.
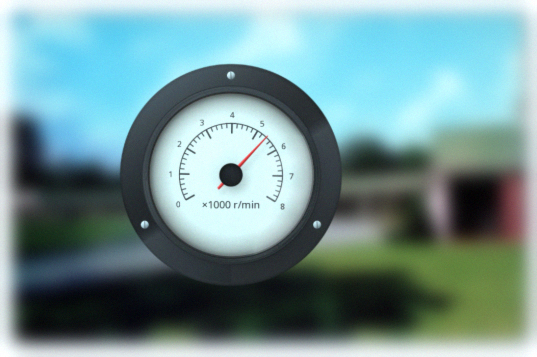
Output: 5400 rpm
